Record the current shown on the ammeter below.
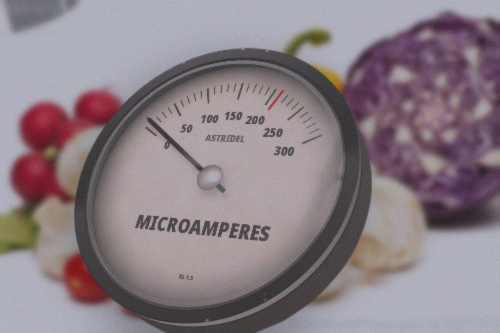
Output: 10 µA
